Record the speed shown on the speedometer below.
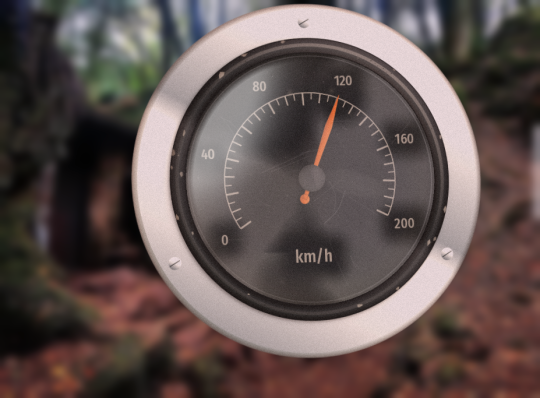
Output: 120 km/h
